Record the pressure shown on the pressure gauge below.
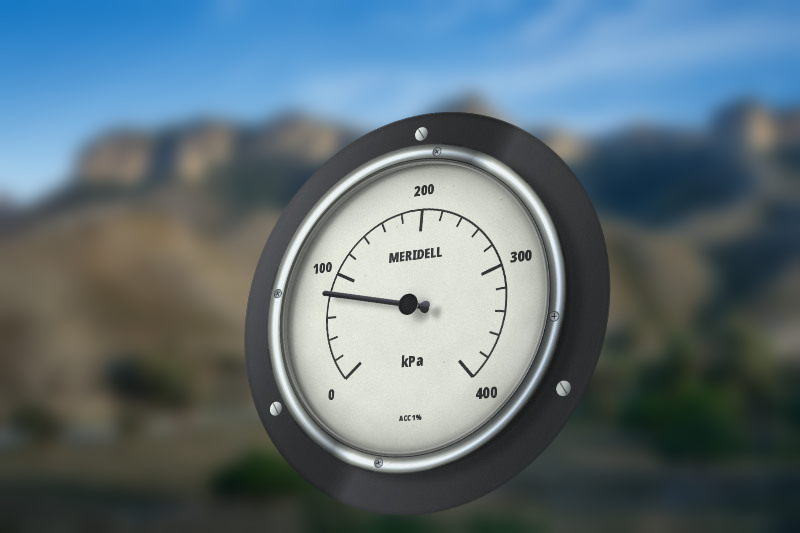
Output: 80 kPa
